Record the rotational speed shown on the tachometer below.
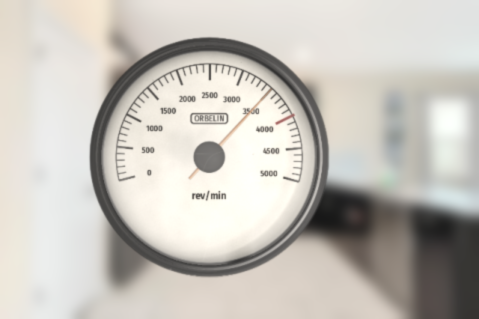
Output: 3500 rpm
